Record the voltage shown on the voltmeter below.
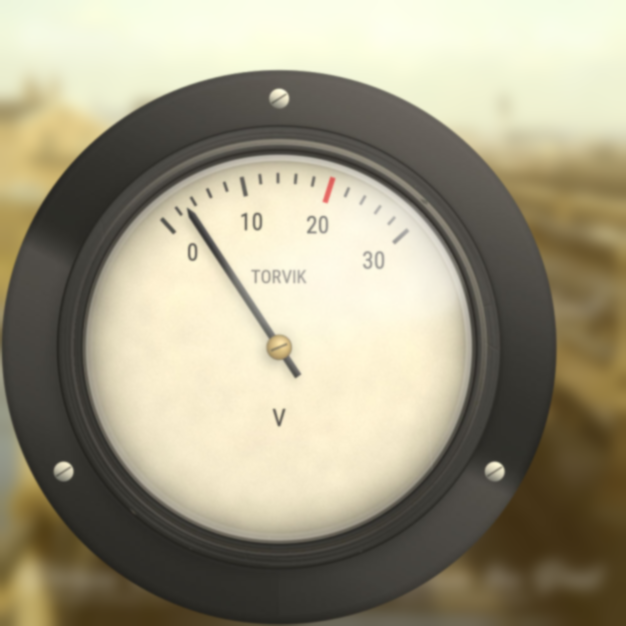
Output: 3 V
